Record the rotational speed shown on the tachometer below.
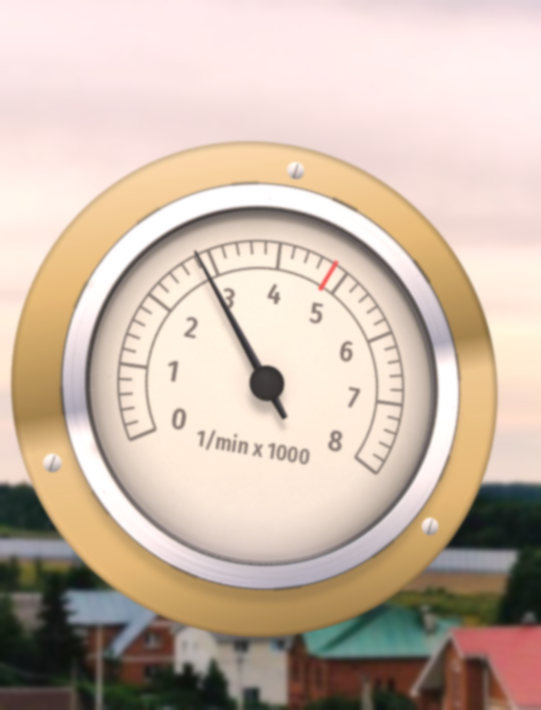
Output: 2800 rpm
